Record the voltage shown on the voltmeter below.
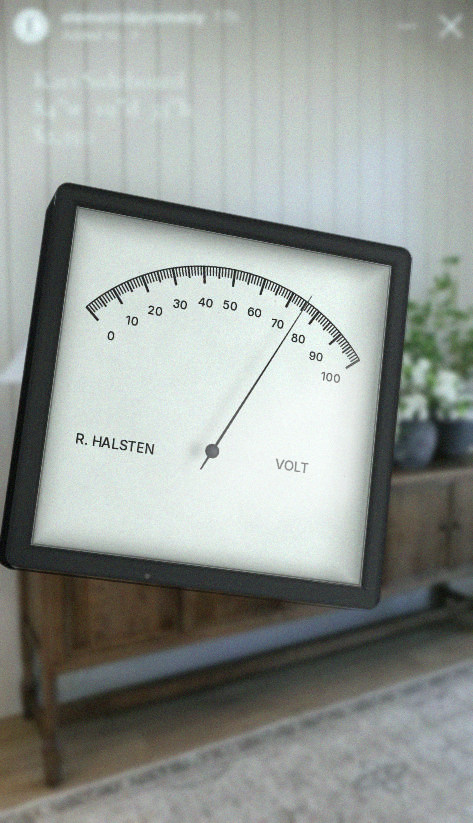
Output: 75 V
